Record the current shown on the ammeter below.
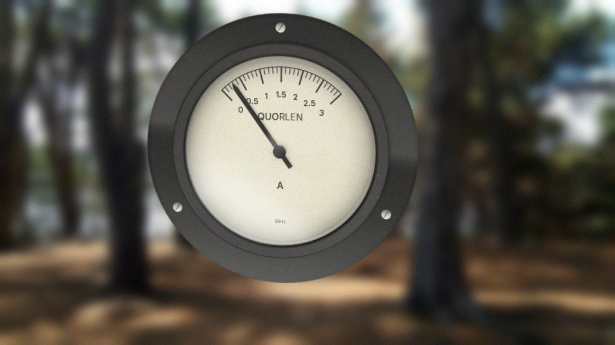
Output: 0.3 A
